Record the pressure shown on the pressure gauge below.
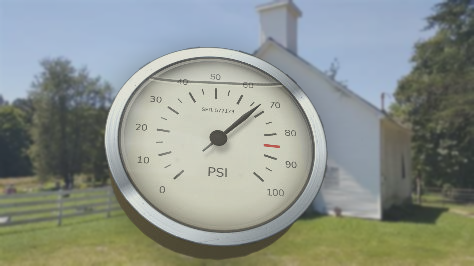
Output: 67.5 psi
